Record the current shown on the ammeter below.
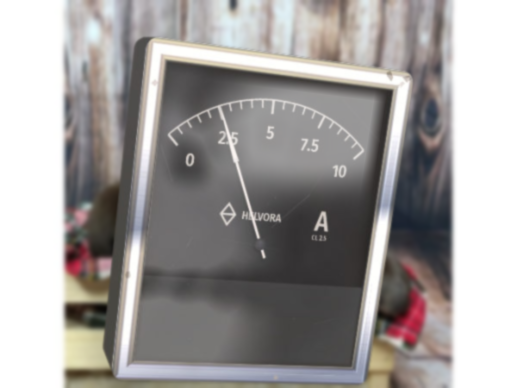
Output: 2.5 A
